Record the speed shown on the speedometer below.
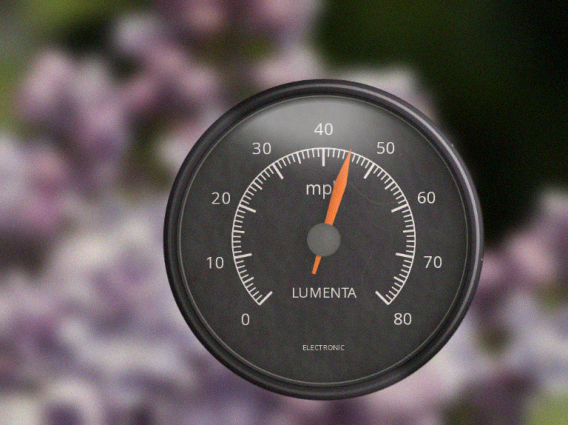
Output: 45 mph
